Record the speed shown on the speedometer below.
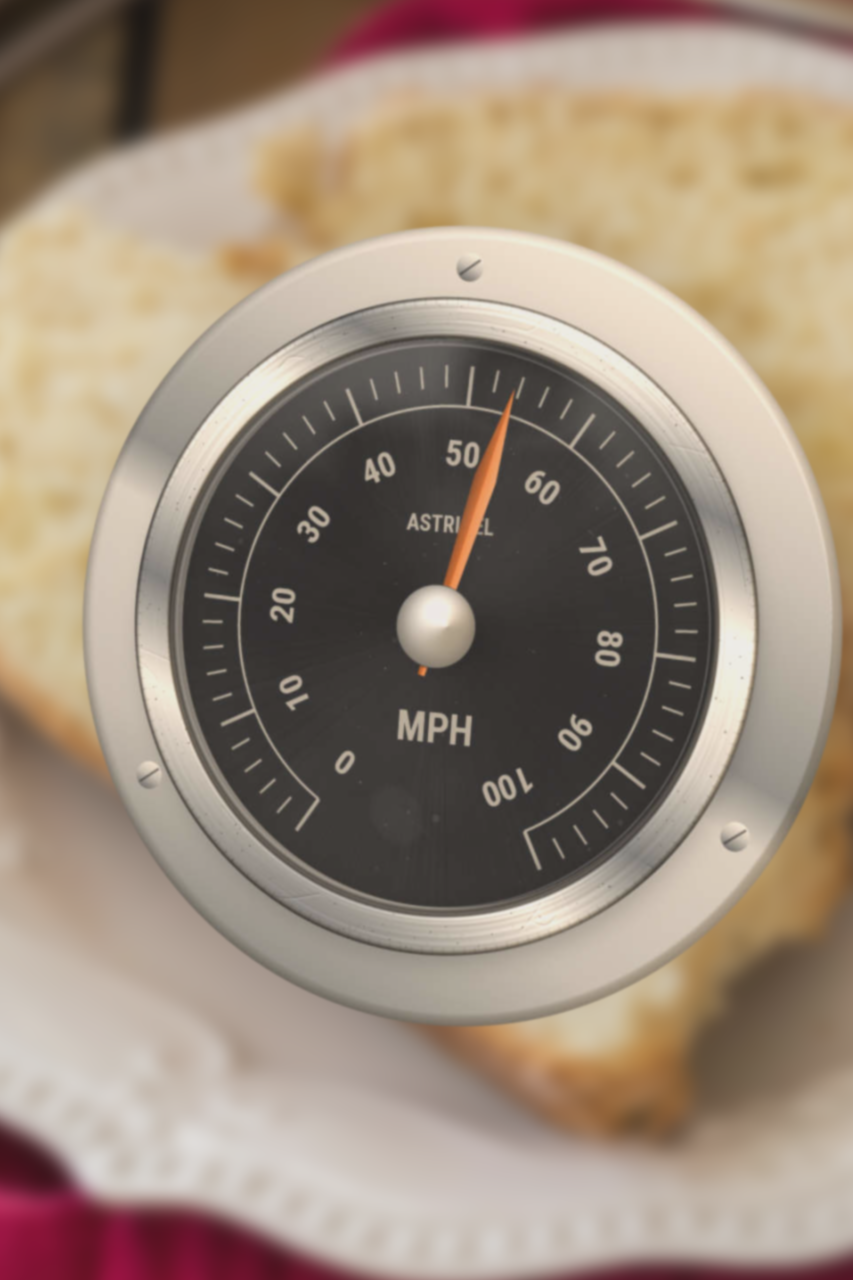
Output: 54 mph
